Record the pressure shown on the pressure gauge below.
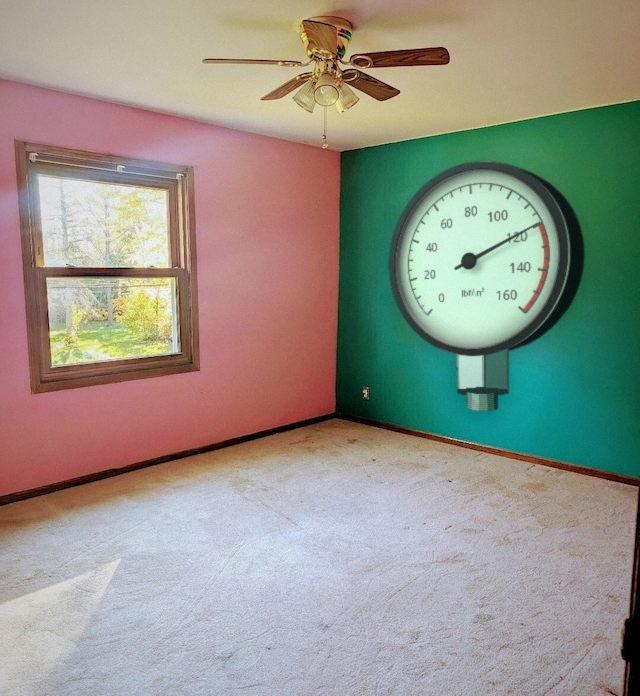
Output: 120 psi
